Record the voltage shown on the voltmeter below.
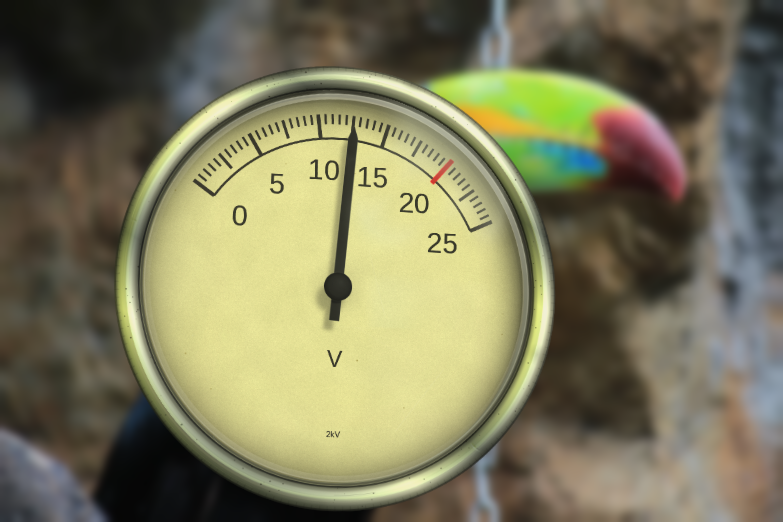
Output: 12.5 V
